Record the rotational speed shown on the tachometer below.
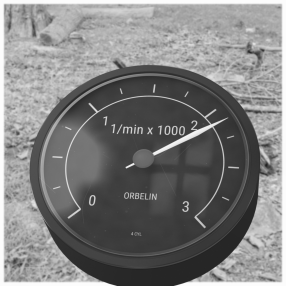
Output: 2125 rpm
